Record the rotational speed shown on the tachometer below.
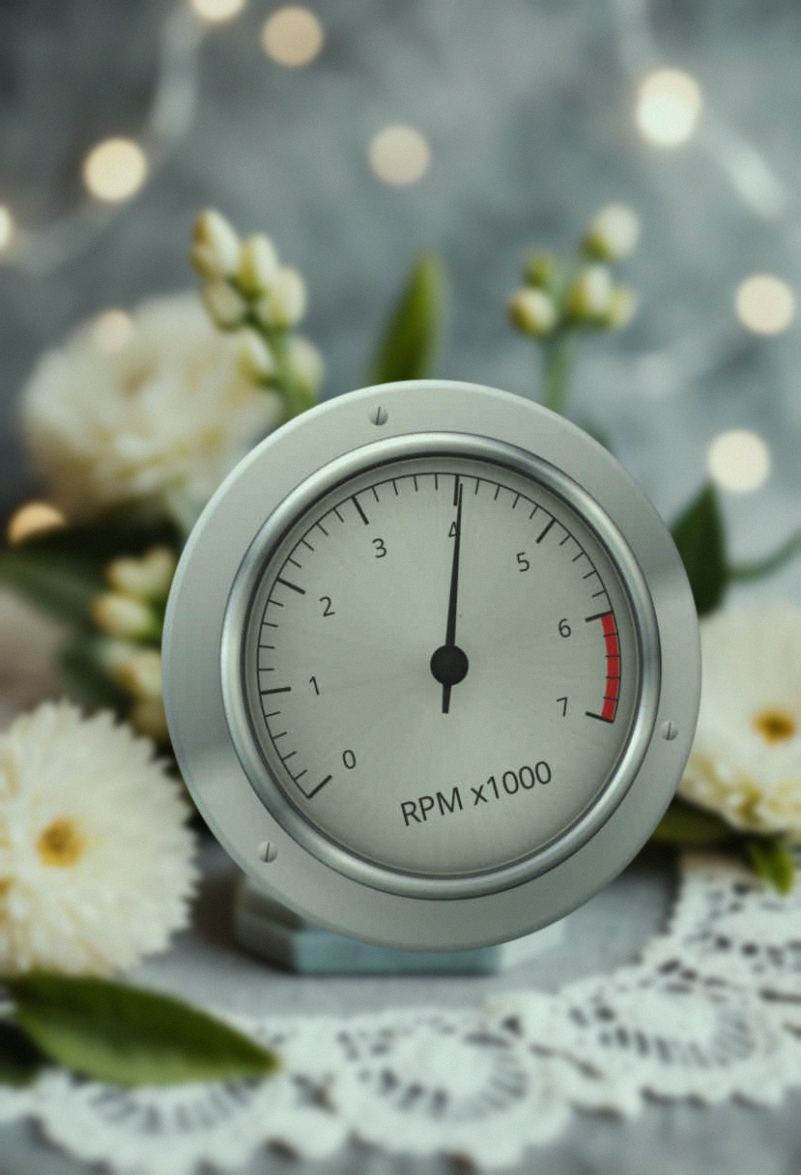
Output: 4000 rpm
